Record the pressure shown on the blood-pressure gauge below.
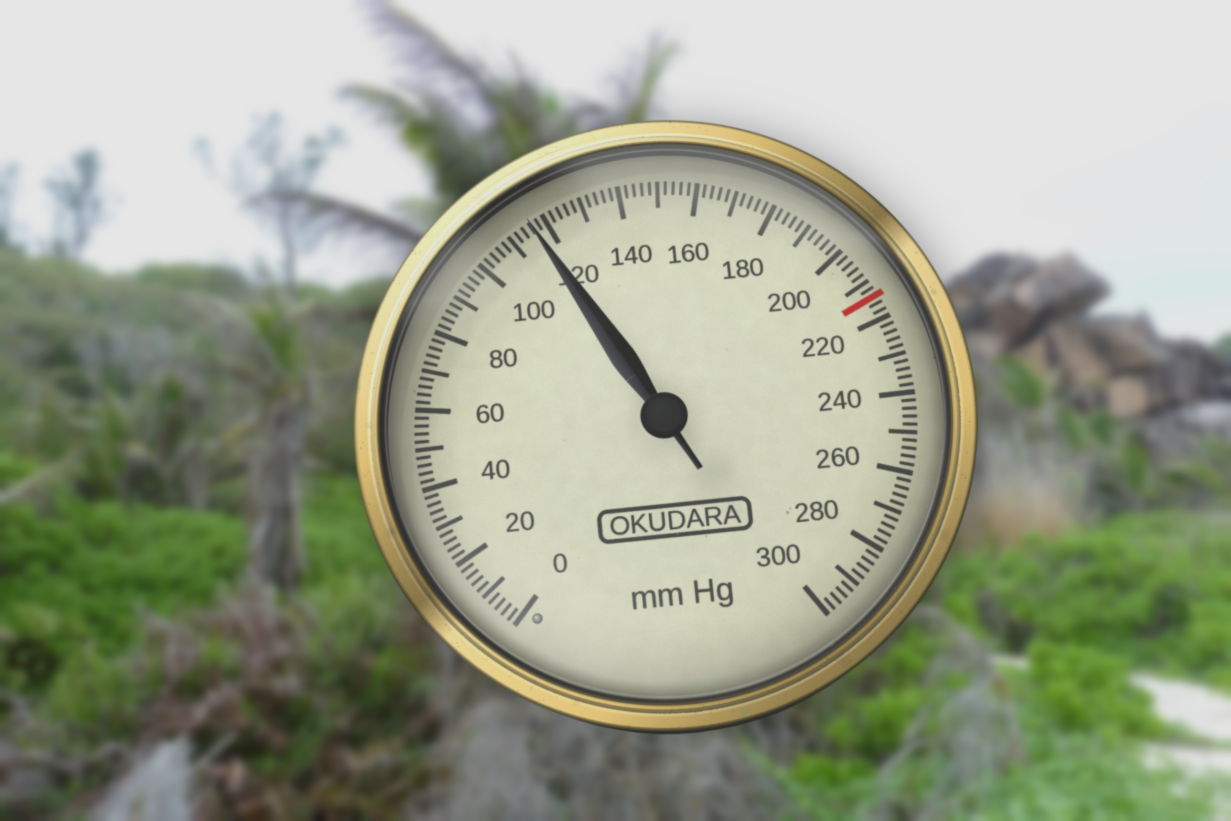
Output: 116 mmHg
